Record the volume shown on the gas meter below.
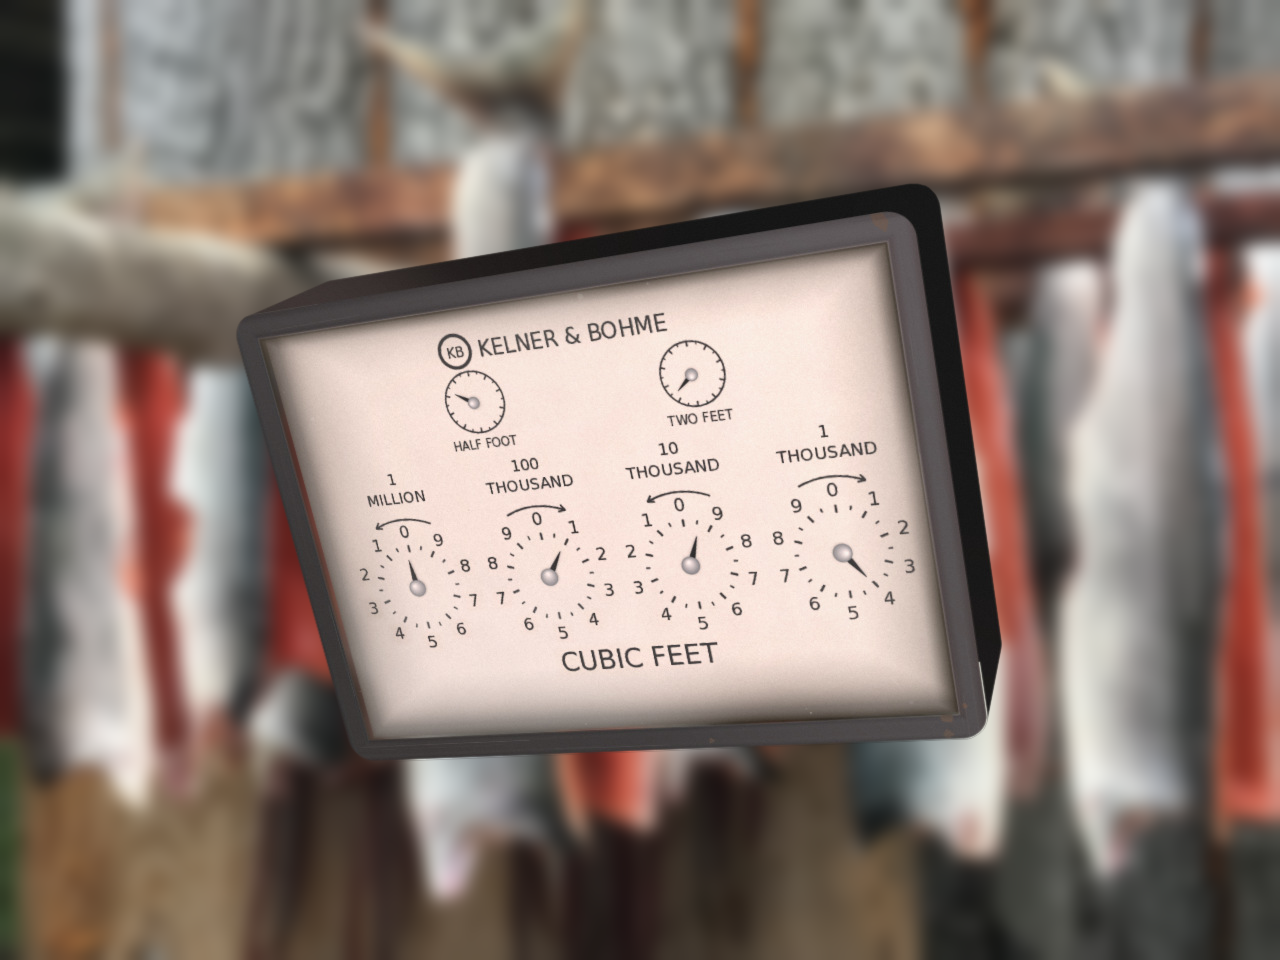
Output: 9400 ft³
